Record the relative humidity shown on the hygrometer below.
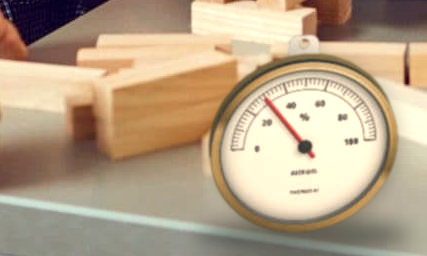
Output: 30 %
